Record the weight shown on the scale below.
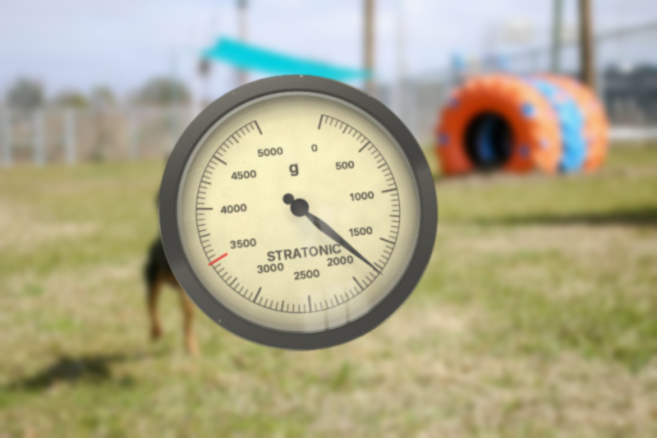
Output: 1800 g
